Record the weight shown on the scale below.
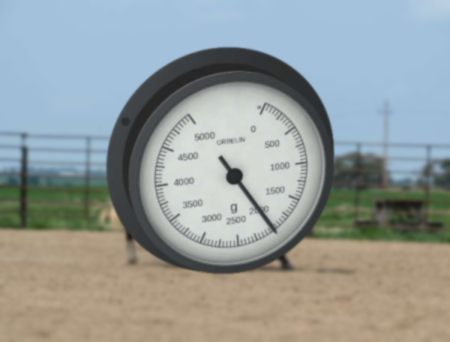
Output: 2000 g
